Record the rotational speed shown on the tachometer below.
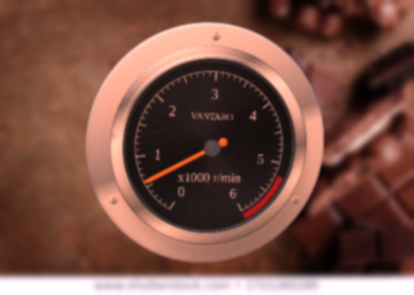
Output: 600 rpm
